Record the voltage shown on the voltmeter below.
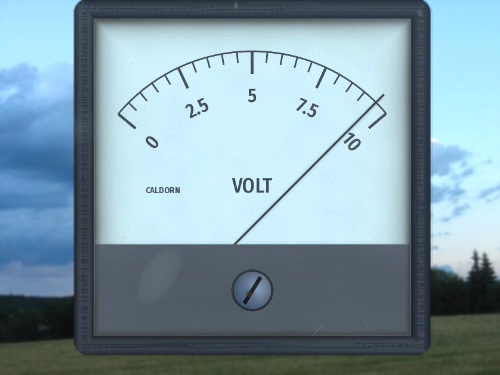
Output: 9.5 V
